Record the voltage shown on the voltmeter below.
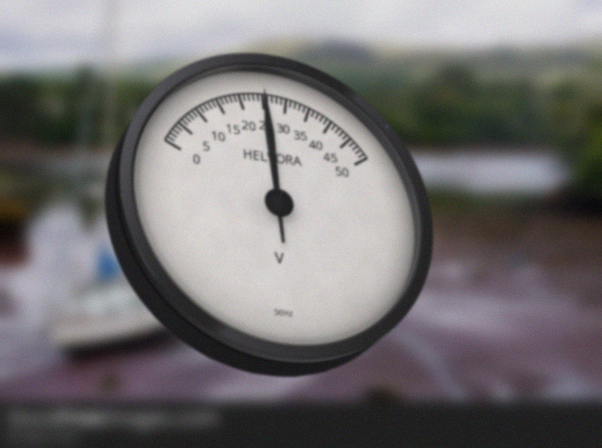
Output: 25 V
